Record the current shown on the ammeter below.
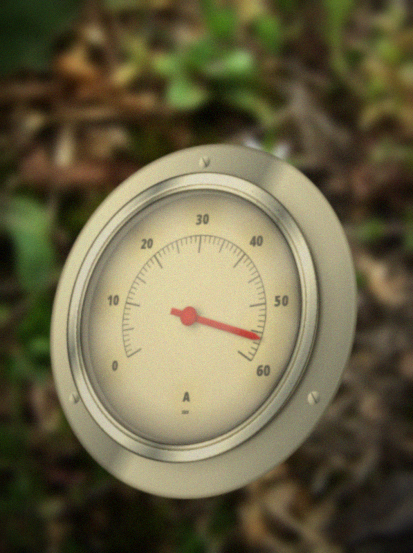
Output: 56 A
